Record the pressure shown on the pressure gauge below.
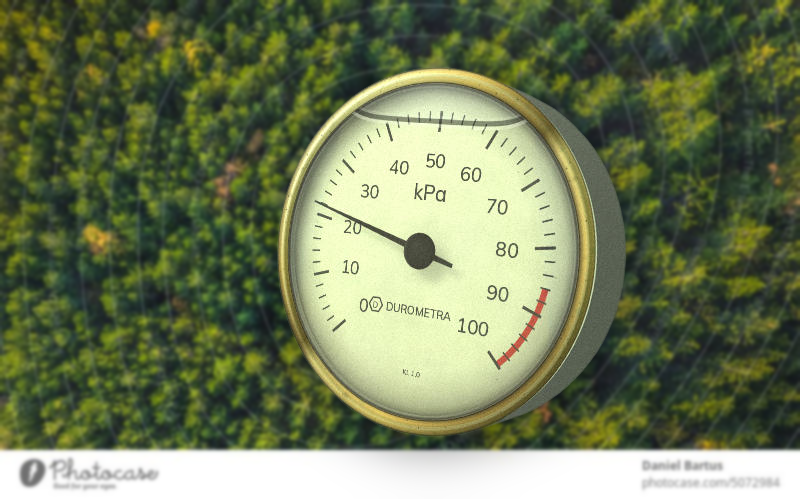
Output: 22 kPa
